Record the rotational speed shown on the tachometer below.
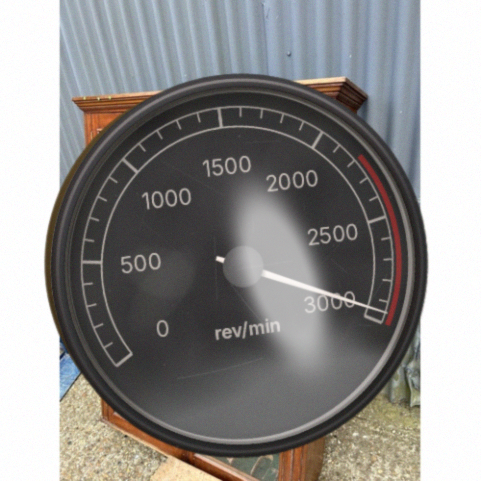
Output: 2950 rpm
